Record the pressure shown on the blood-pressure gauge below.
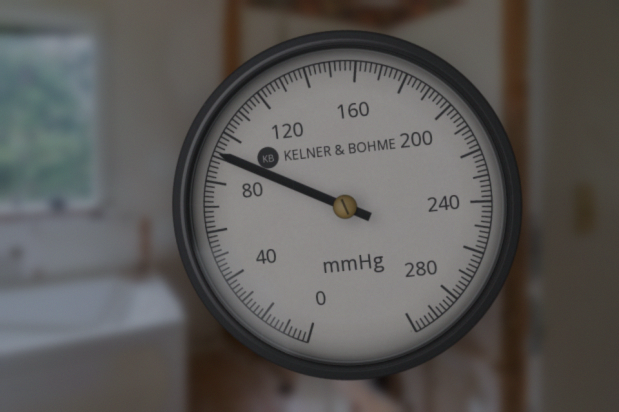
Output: 92 mmHg
